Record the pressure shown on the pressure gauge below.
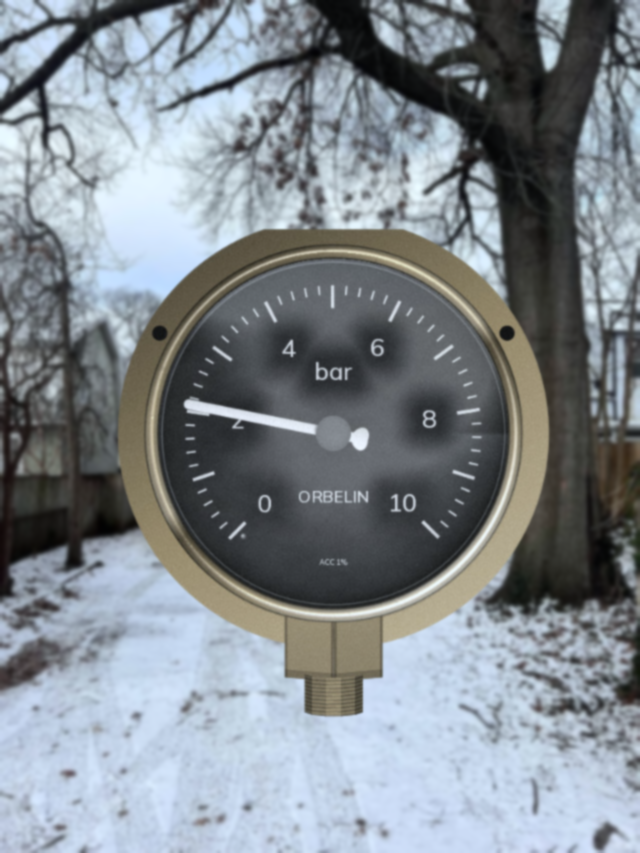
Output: 2.1 bar
